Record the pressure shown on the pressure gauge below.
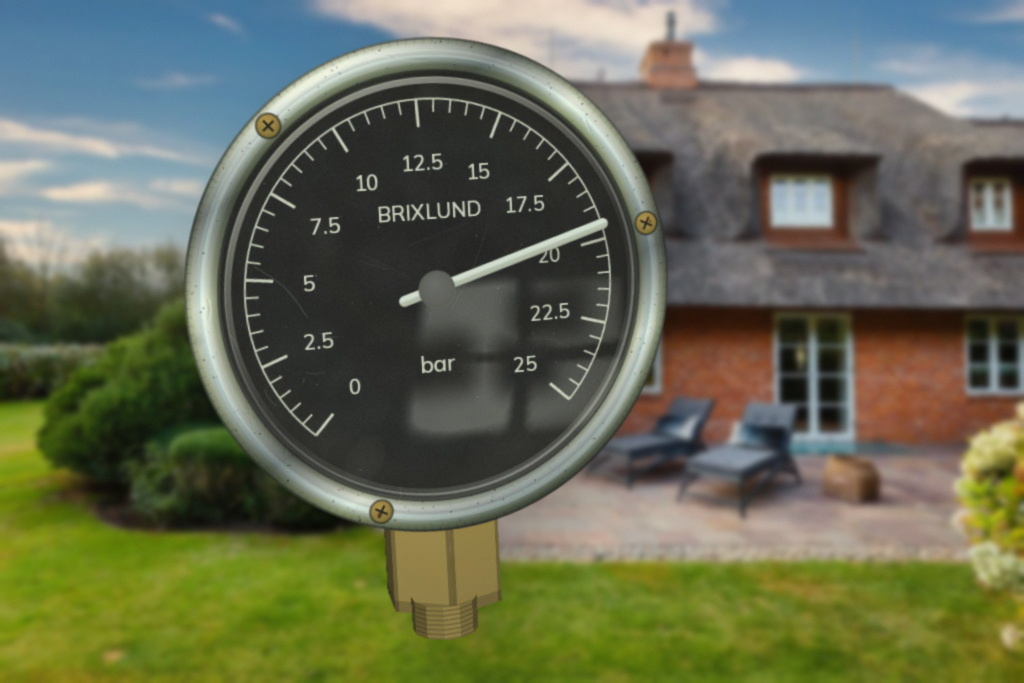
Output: 19.5 bar
